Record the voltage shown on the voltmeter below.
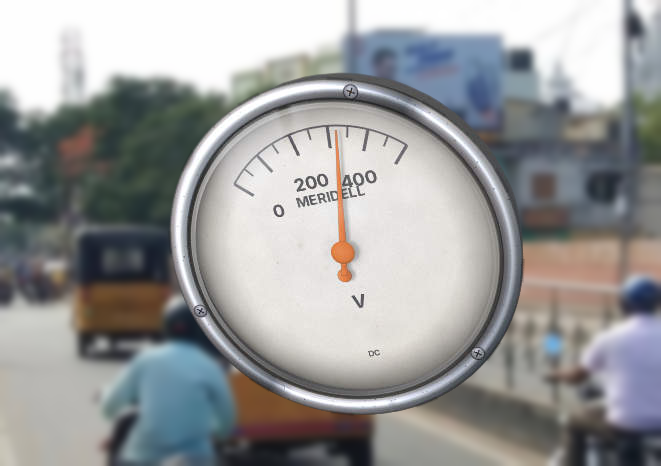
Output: 325 V
